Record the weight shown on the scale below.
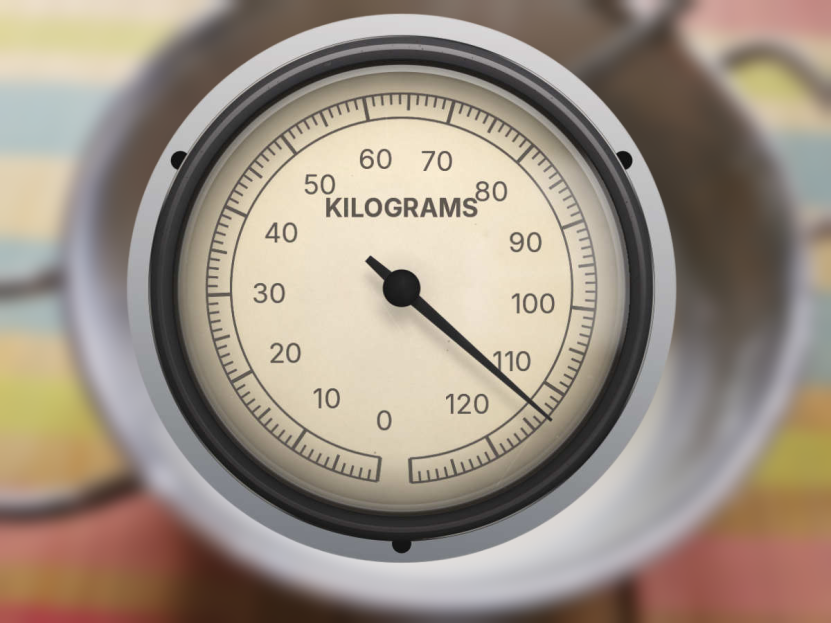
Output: 113 kg
